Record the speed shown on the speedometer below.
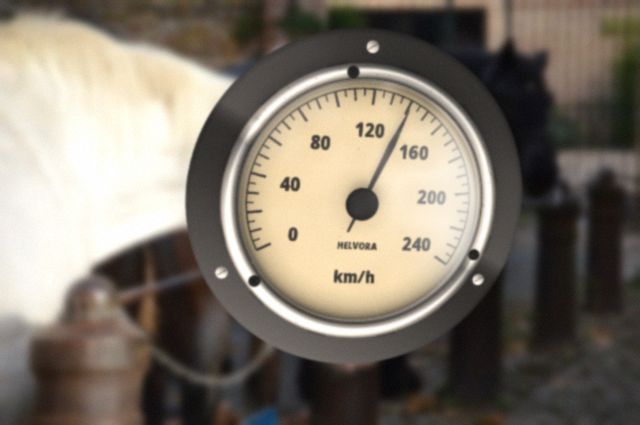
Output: 140 km/h
